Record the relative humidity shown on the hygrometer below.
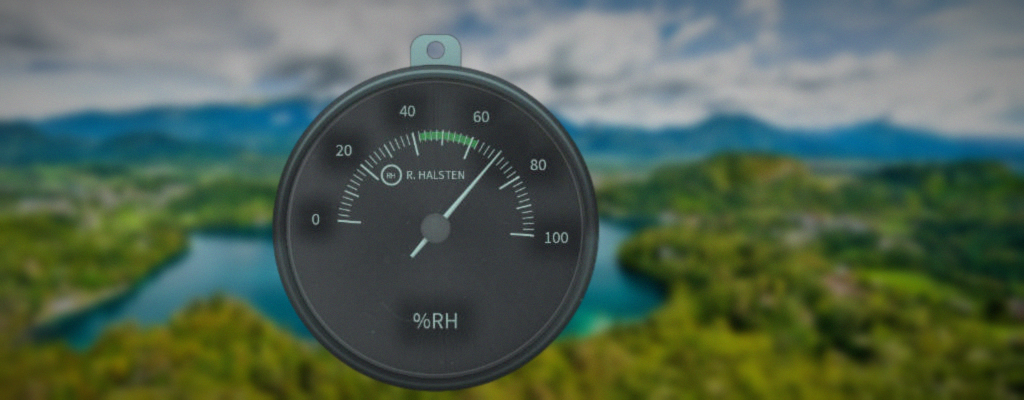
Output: 70 %
